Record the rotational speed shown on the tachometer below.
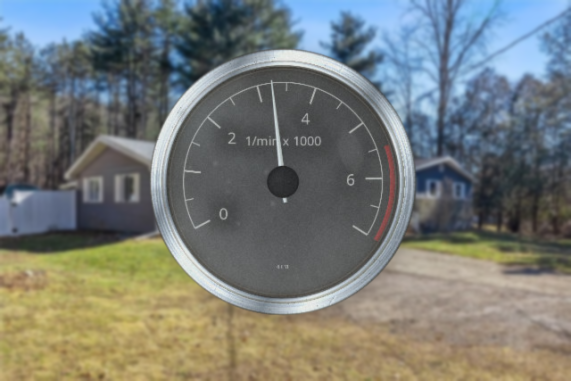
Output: 3250 rpm
